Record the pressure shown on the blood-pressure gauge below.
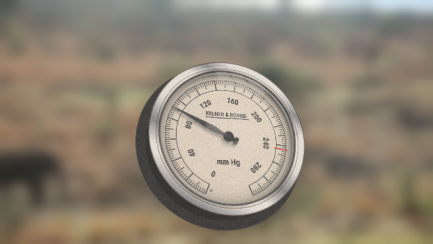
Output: 90 mmHg
